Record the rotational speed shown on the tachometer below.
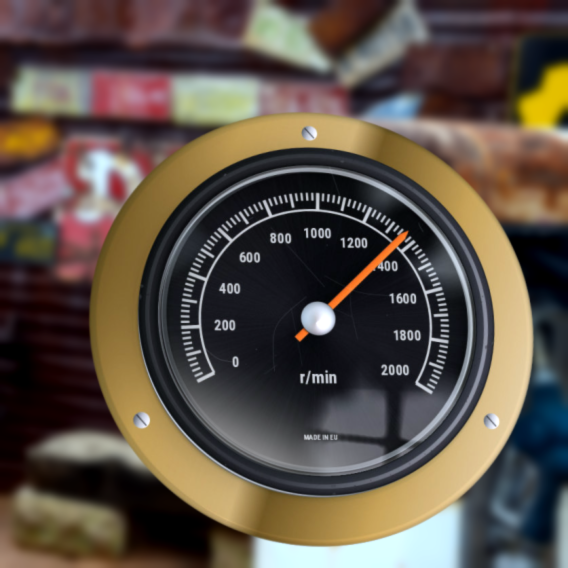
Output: 1360 rpm
